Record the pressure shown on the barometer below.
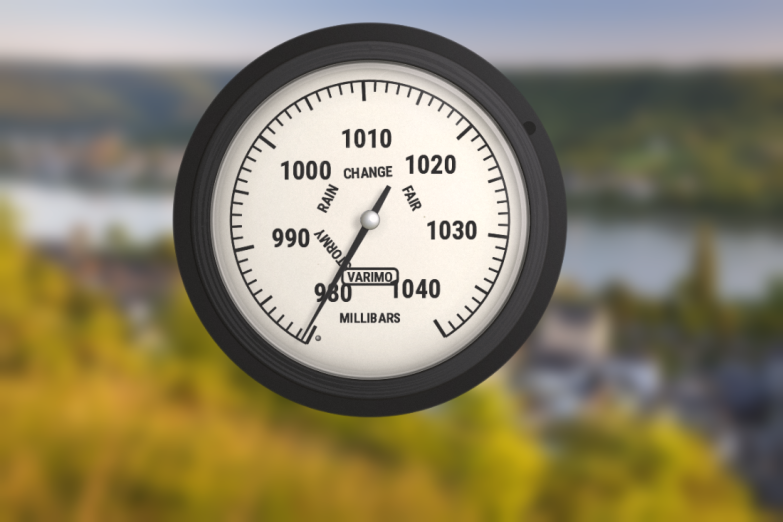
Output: 980.5 mbar
